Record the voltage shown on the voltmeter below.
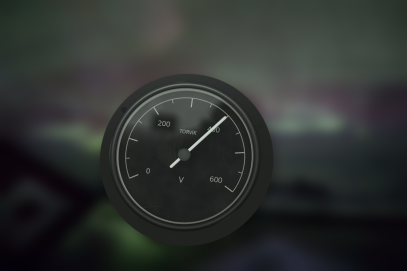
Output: 400 V
